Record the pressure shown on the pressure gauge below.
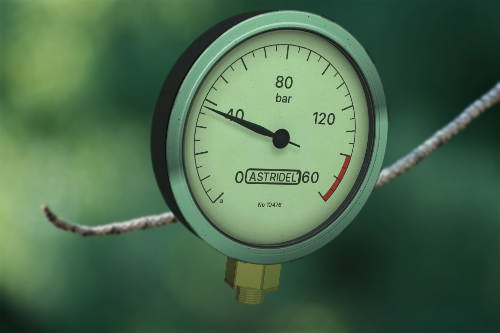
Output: 37.5 bar
